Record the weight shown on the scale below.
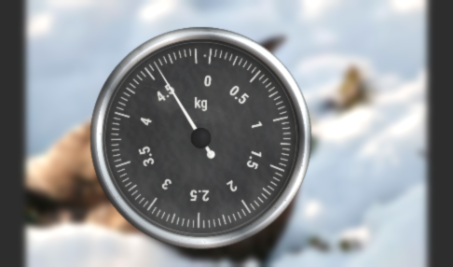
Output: 4.6 kg
